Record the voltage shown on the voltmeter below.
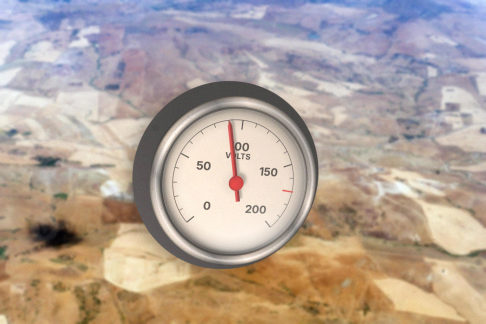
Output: 90 V
